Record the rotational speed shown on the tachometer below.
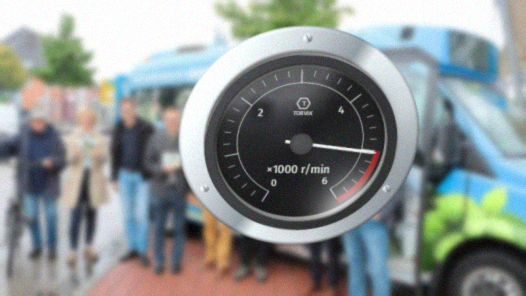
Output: 5000 rpm
